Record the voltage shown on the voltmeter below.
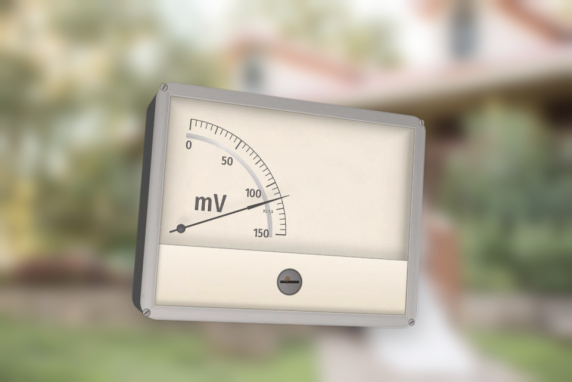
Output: 115 mV
